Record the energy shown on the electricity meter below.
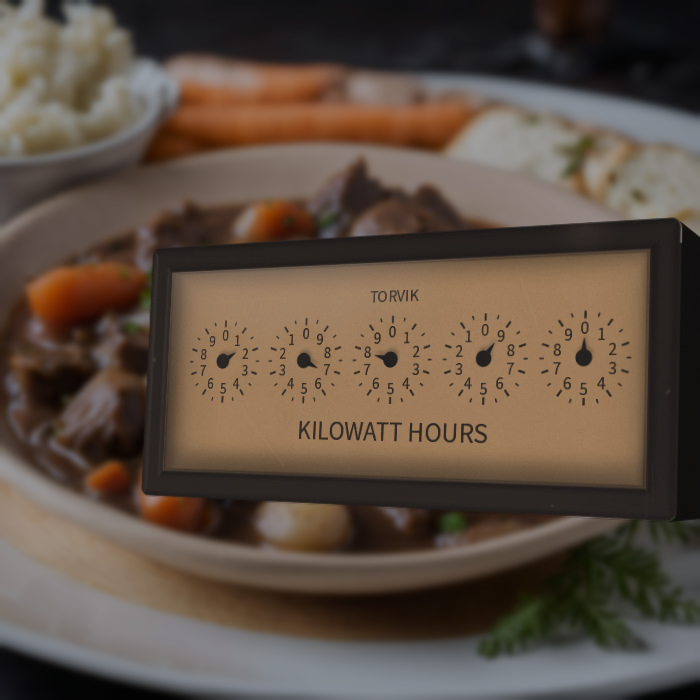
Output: 16790 kWh
